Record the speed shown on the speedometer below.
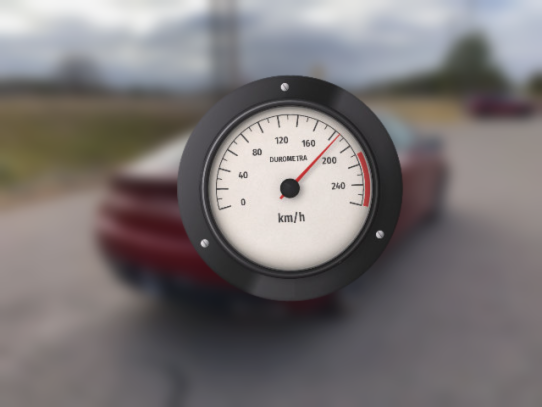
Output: 185 km/h
